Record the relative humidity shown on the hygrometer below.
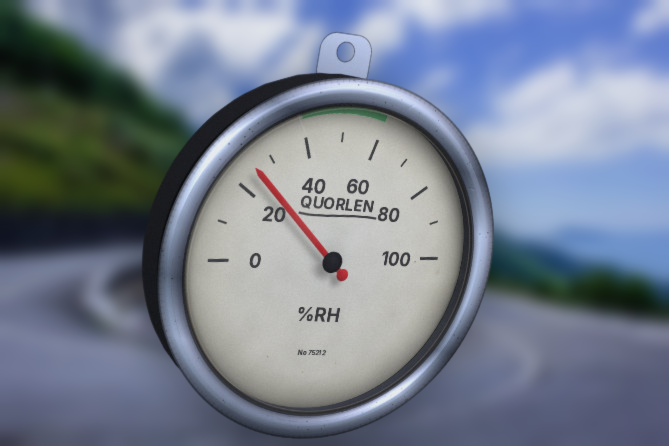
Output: 25 %
